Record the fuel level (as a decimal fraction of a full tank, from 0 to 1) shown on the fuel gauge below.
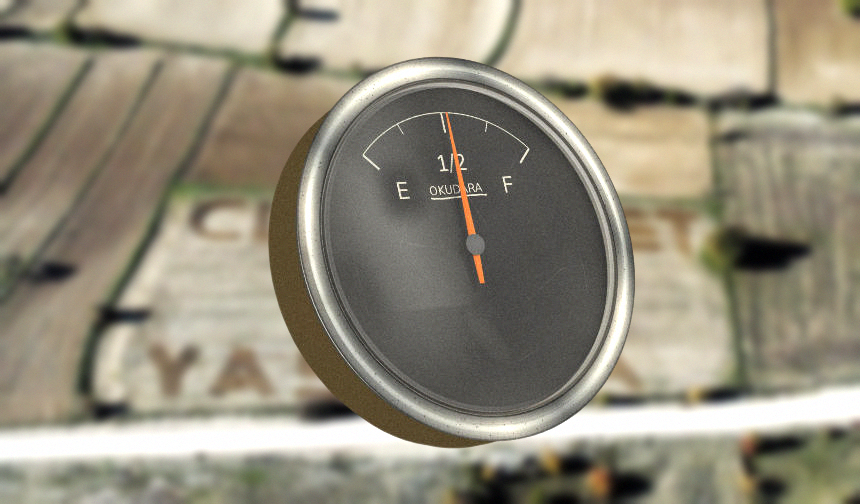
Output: 0.5
